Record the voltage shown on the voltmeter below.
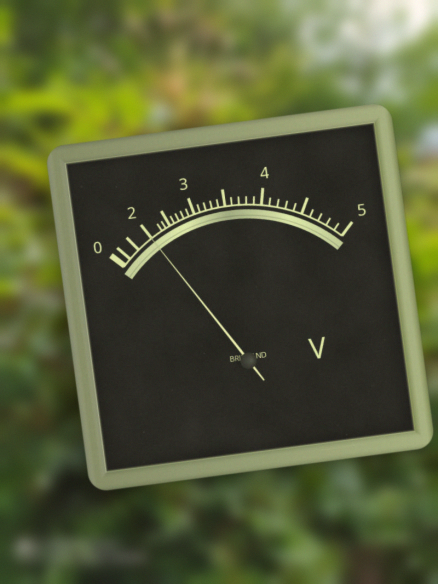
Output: 2 V
